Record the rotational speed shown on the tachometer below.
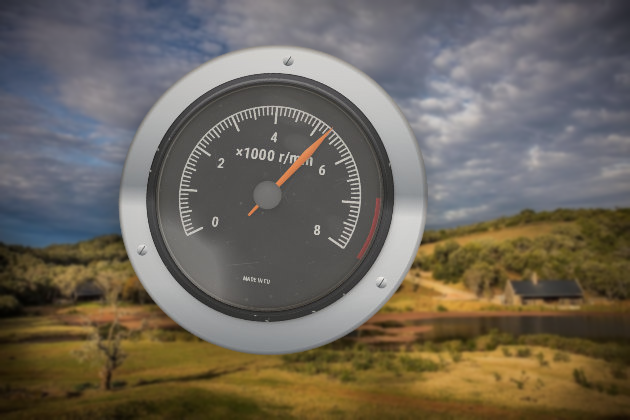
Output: 5300 rpm
